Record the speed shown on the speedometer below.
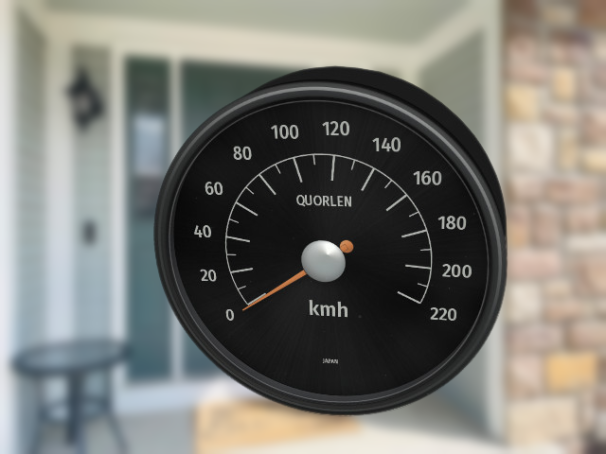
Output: 0 km/h
